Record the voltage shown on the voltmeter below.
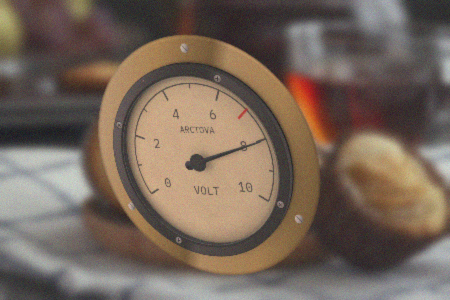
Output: 8 V
